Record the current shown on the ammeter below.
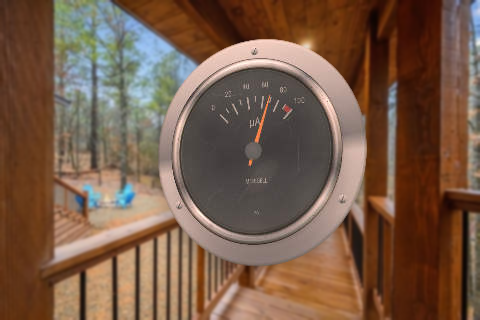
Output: 70 µA
